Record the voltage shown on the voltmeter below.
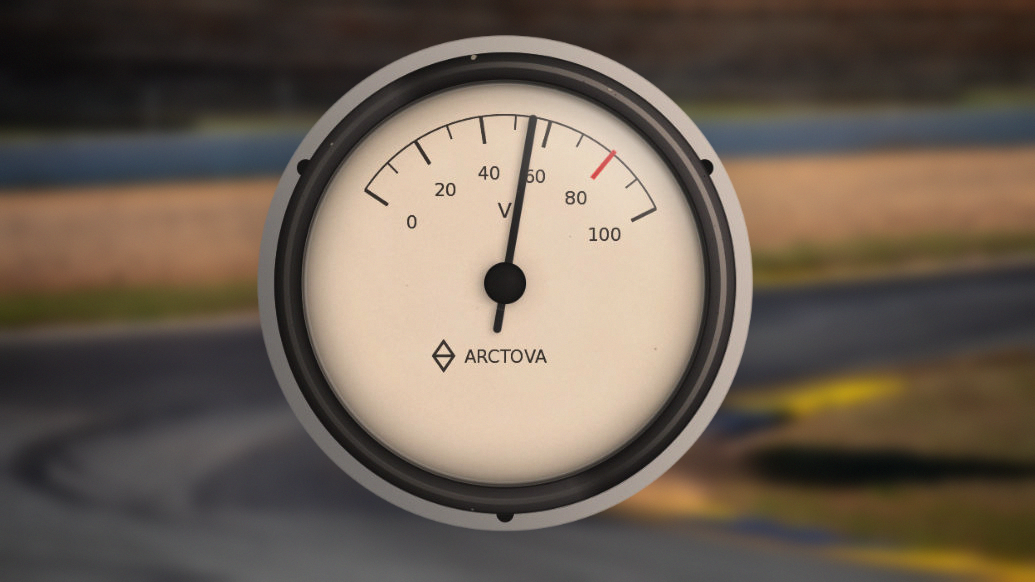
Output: 55 V
